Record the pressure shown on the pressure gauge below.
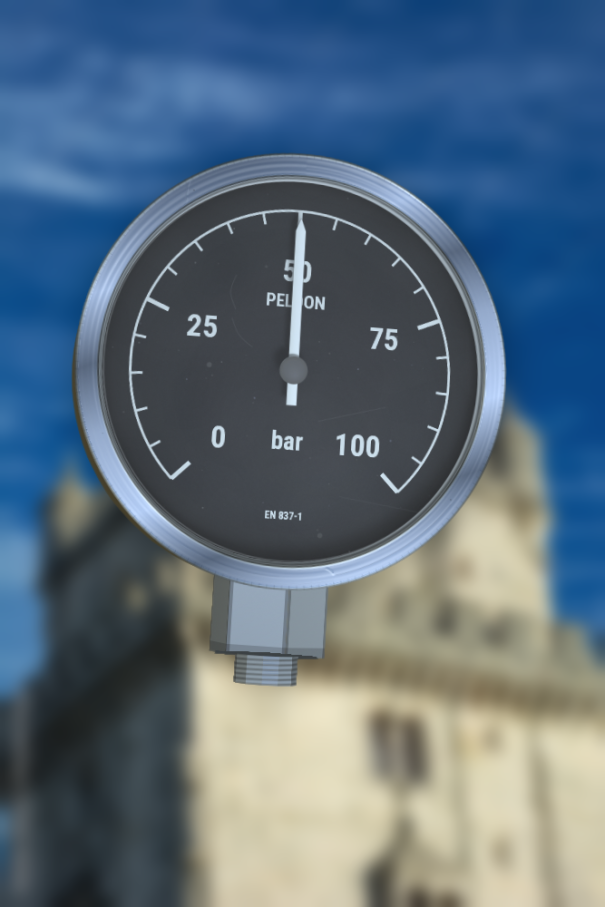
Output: 50 bar
